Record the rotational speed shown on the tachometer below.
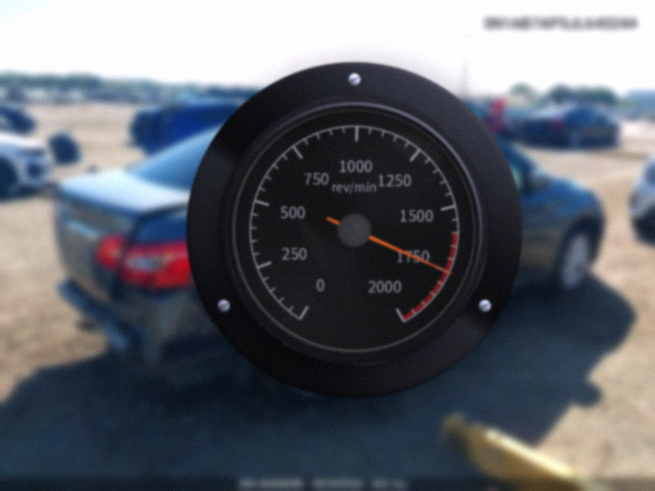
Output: 1750 rpm
